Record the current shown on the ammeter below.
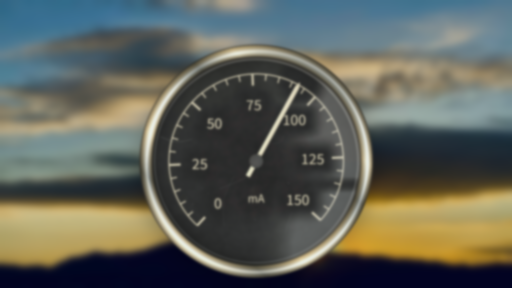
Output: 92.5 mA
